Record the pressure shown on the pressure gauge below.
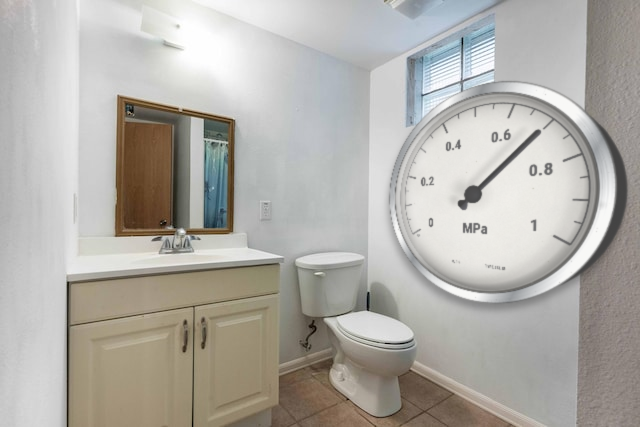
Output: 0.7 MPa
